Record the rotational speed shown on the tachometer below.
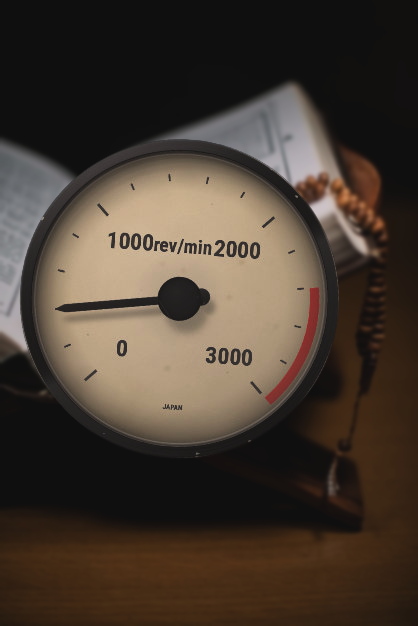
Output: 400 rpm
